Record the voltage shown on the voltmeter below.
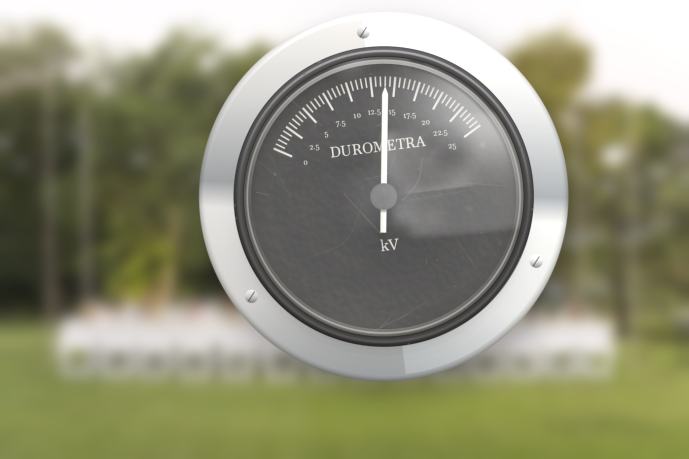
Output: 14 kV
